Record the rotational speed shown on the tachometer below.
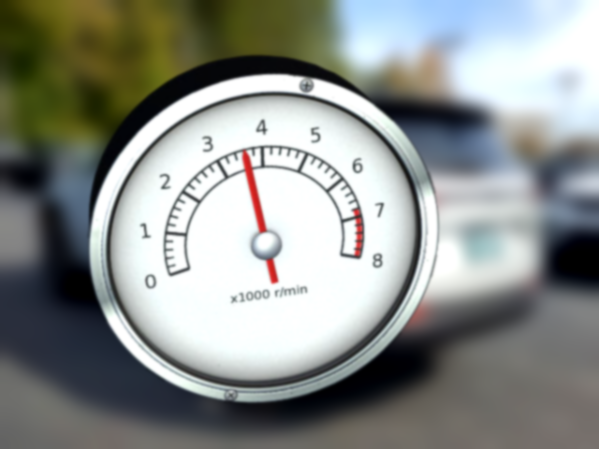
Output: 3600 rpm
